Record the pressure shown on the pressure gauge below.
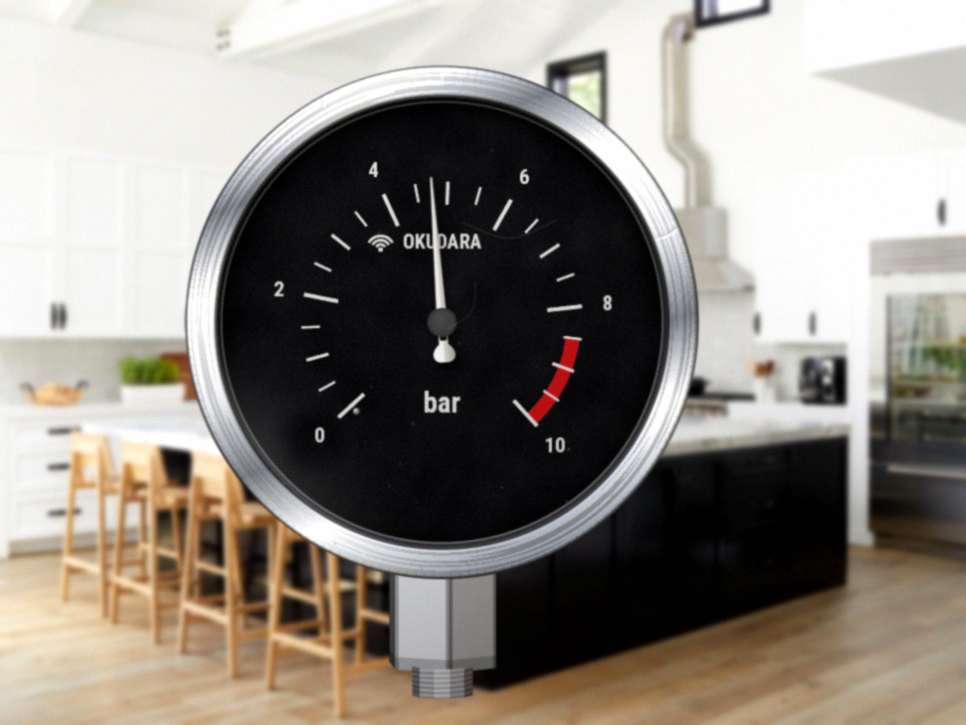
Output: 4.75 bar
